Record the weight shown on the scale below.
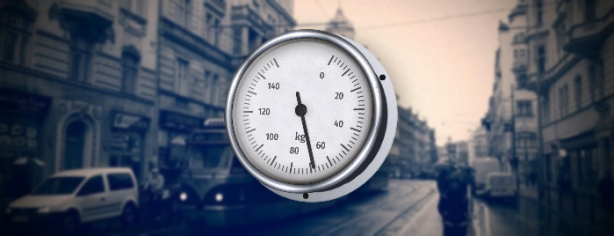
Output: 68 kg
